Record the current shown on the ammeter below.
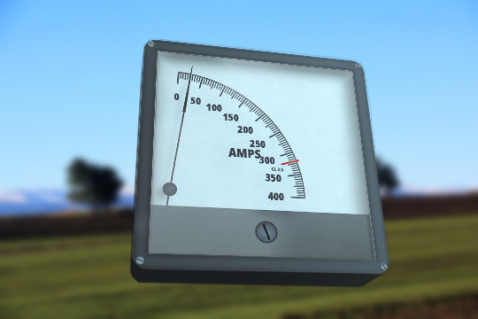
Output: 25 A
